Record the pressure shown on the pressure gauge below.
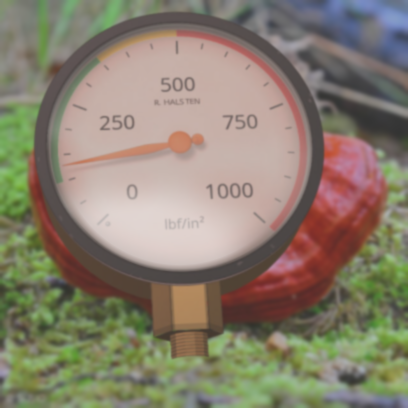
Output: 125 psi
